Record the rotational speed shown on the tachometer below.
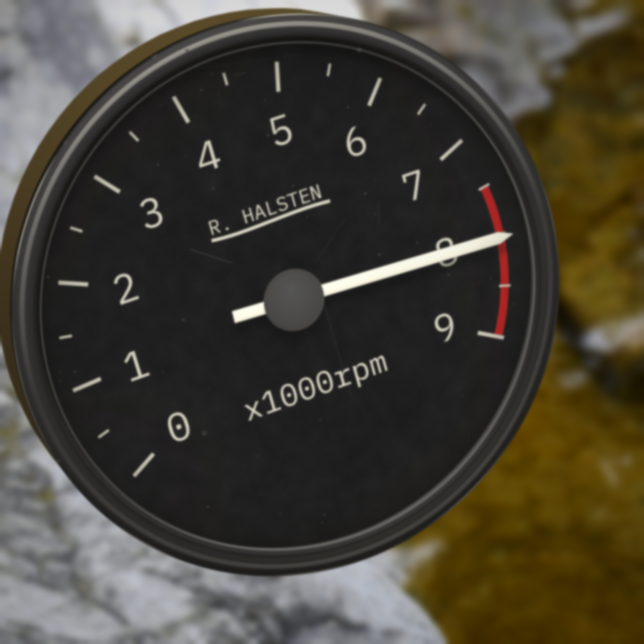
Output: 8000 rpm
